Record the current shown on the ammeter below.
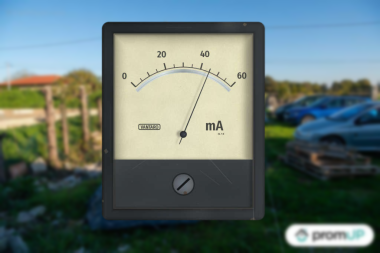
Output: 45 mA
